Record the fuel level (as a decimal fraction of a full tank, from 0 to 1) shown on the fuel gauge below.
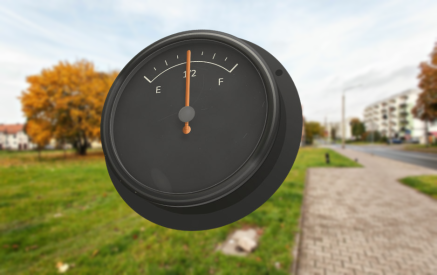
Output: 0.5
